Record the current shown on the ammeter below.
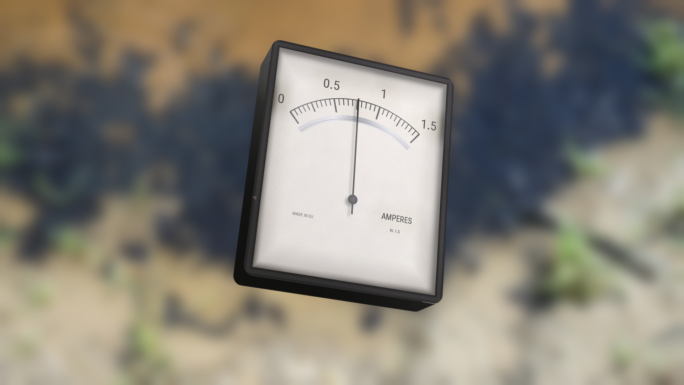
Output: 0.75 A
